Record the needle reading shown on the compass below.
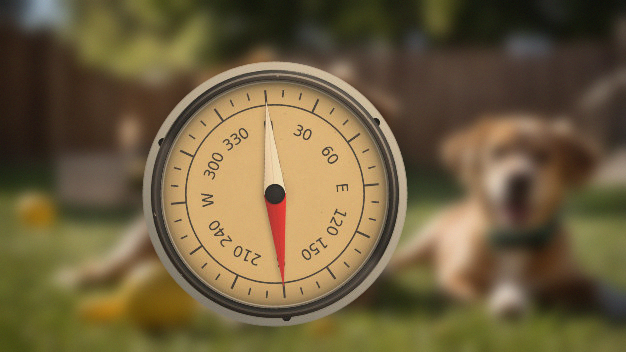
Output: 180 °
